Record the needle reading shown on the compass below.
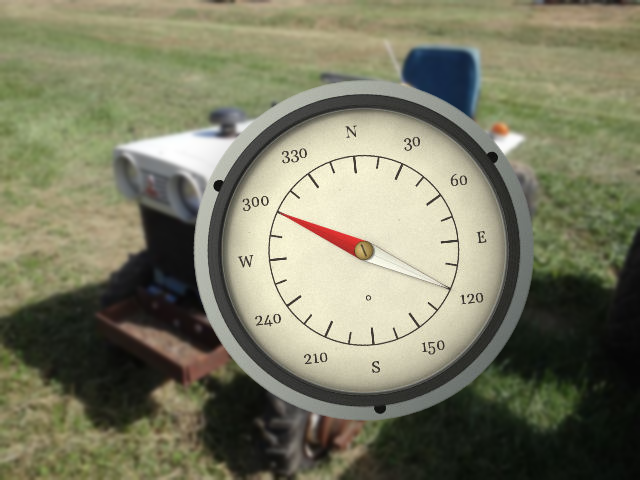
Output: 300 °
